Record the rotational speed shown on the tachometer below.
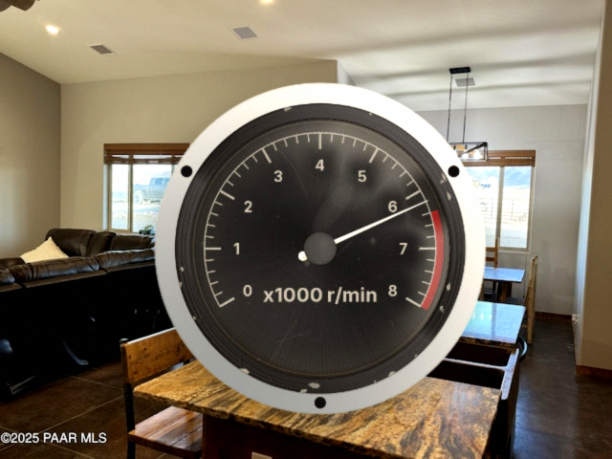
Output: 6200 rpm
